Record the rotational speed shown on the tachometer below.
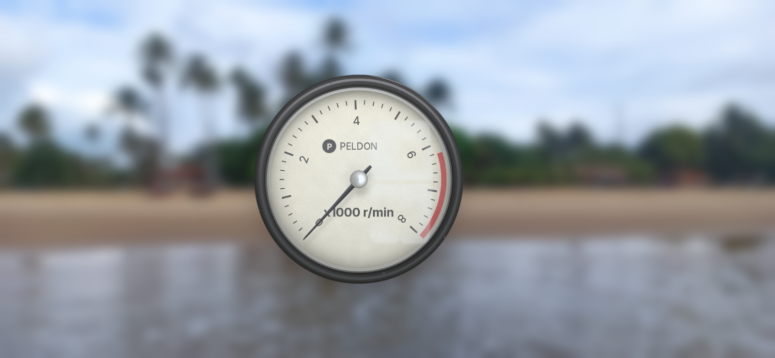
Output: 0 rpm
